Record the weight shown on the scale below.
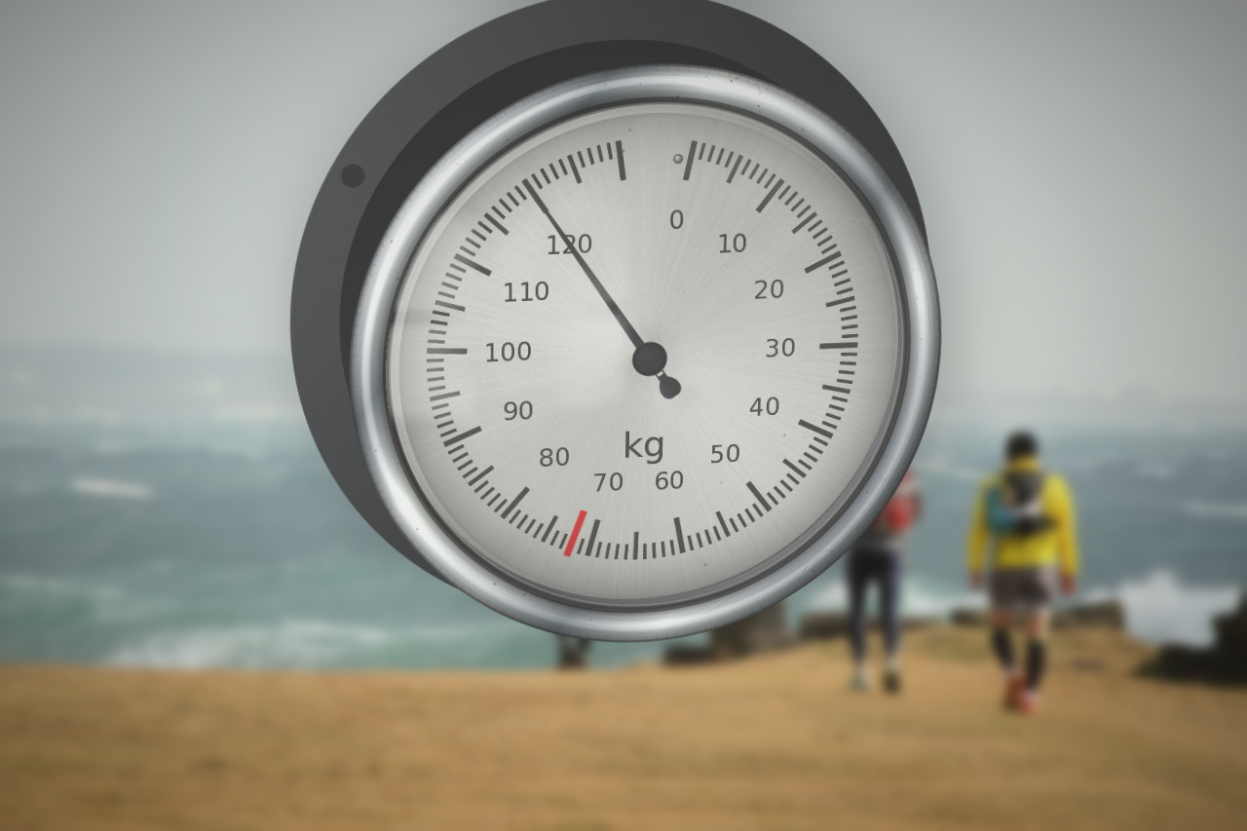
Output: 120 kg
